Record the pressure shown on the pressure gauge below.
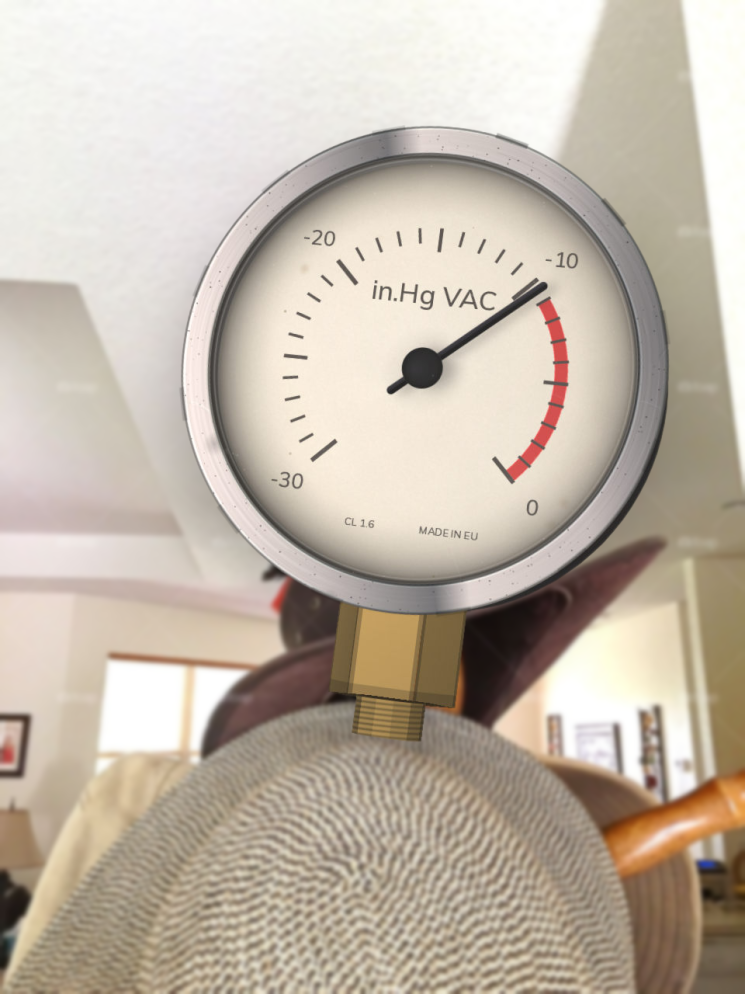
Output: -9.5 inHg
